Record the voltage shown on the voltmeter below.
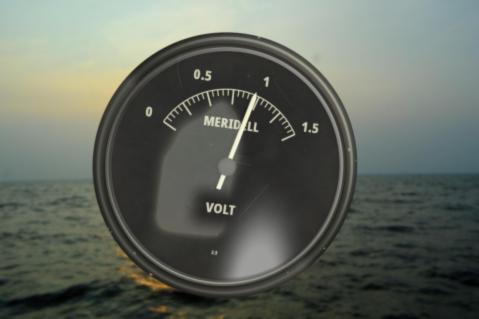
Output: 0.95 V
